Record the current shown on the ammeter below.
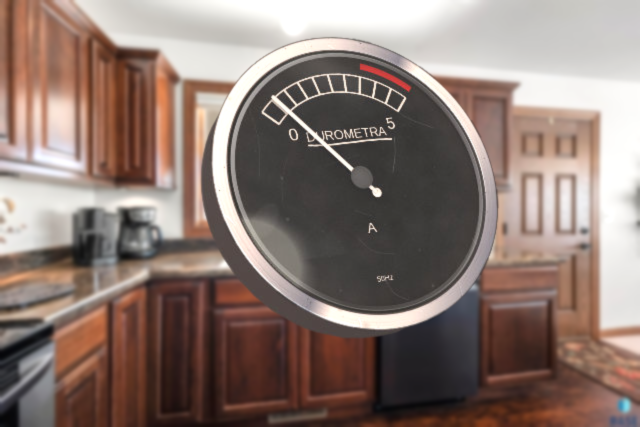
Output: 0.5 A
